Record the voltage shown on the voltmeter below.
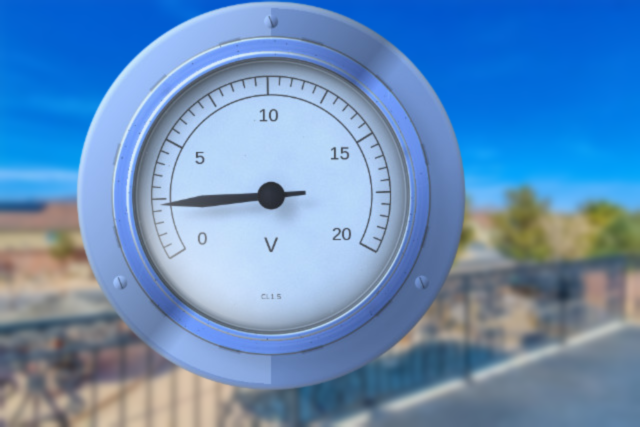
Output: 2.25 V
